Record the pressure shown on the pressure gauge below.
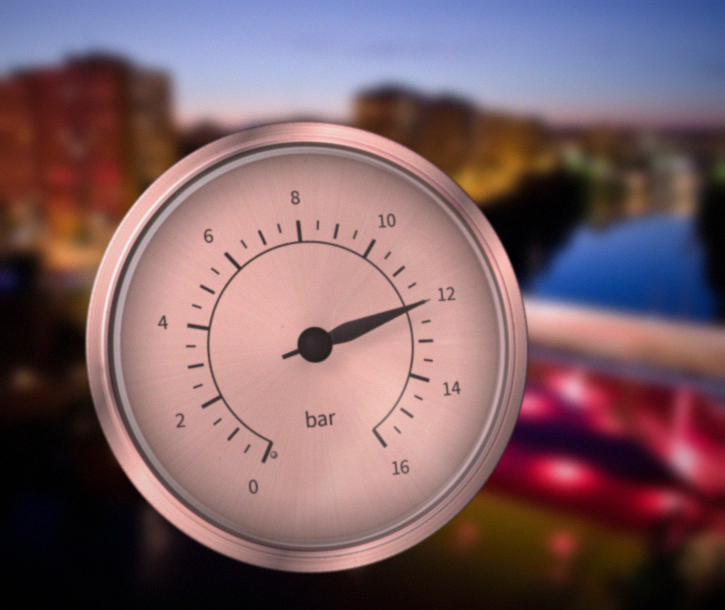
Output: 12 bar
